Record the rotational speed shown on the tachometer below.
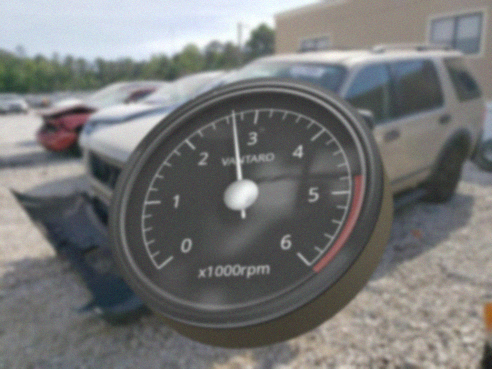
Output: 2700 rpm
